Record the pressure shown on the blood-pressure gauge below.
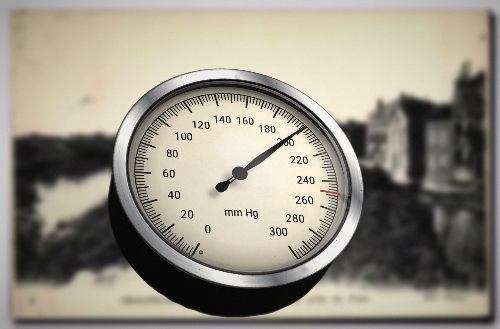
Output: 200 mmHg
